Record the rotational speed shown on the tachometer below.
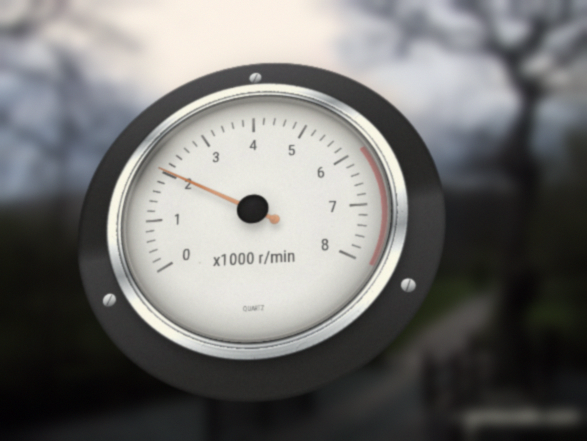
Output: 2000 rpm
